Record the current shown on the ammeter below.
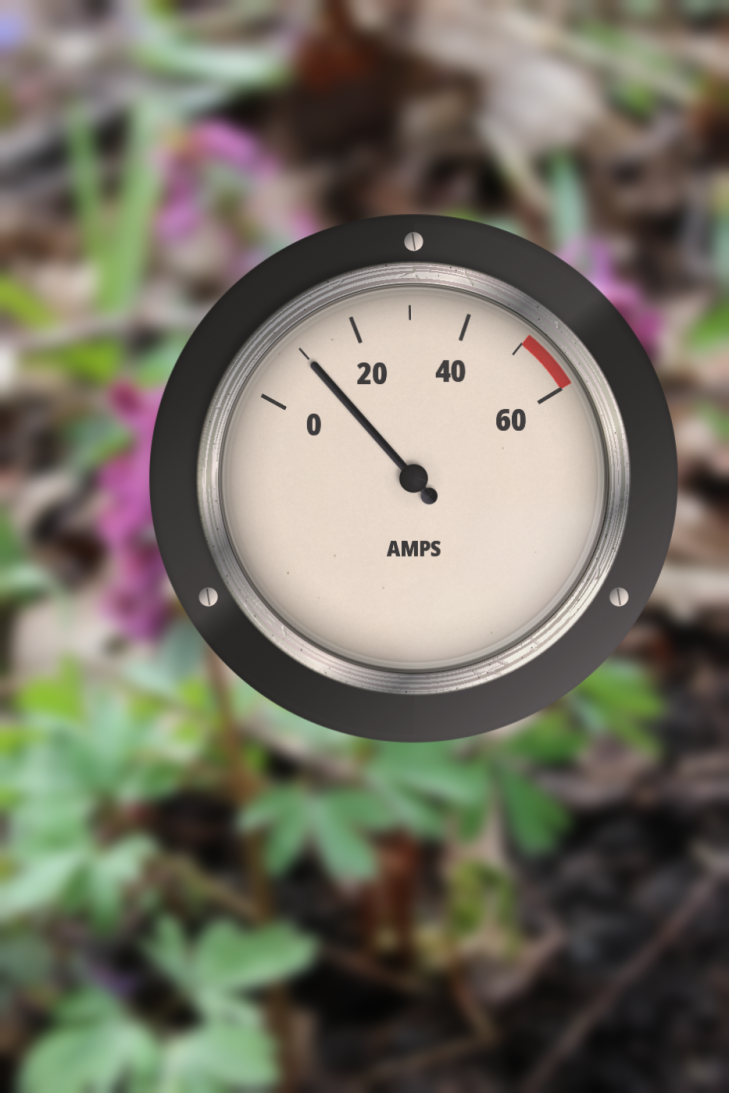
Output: 10 A
